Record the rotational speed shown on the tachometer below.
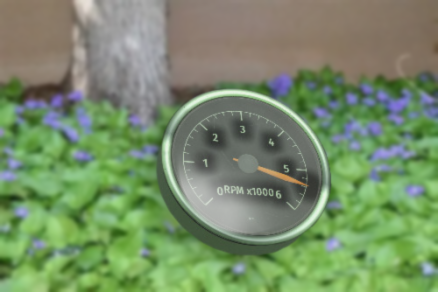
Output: 5400 rpm
